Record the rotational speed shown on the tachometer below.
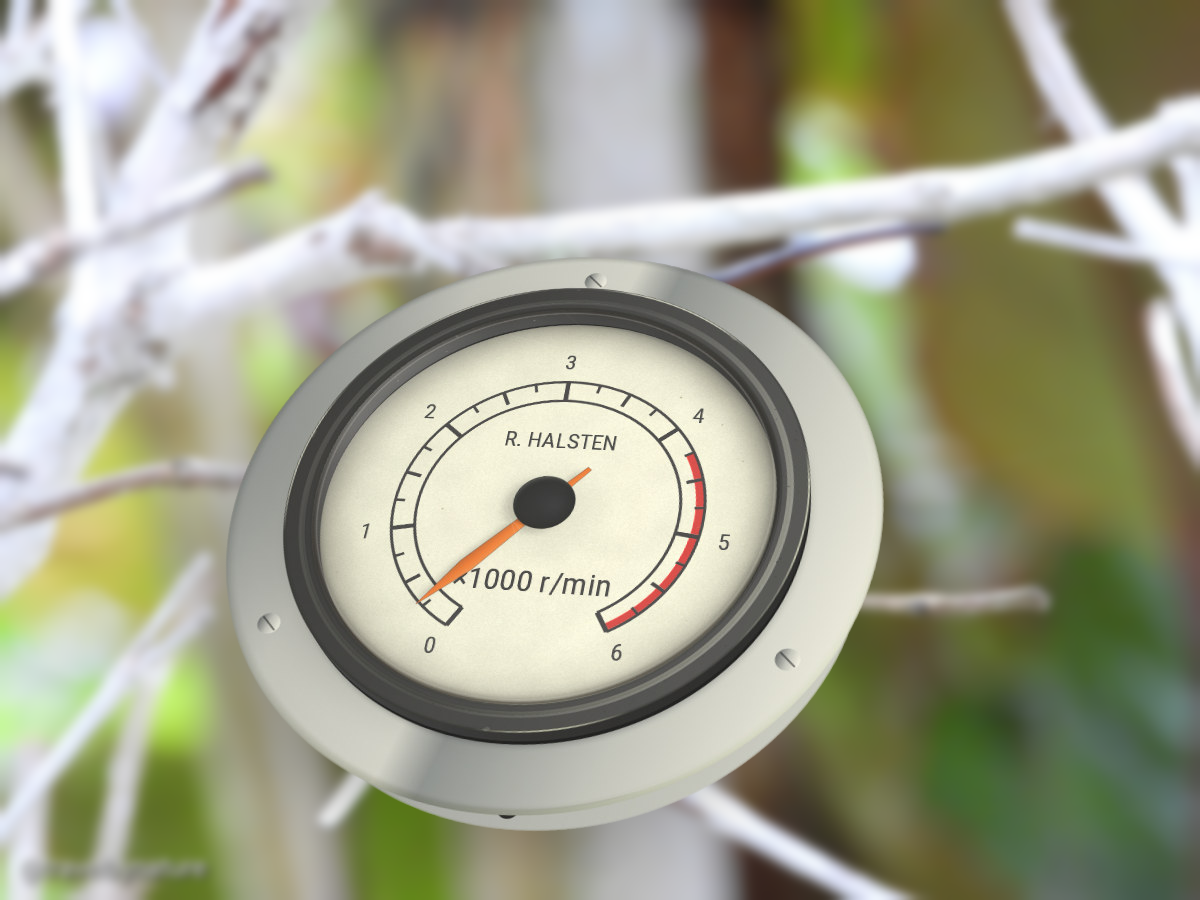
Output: 250 rpm
